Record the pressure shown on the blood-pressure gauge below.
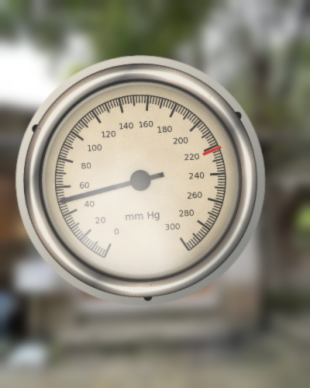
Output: 50 mmHg
